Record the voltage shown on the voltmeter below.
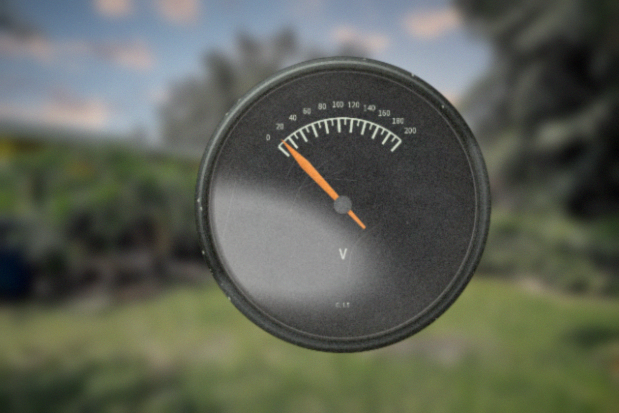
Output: 10 V
